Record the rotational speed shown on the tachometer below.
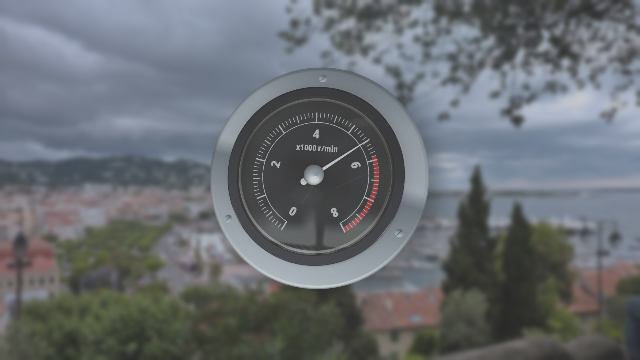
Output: 5500 rpm
